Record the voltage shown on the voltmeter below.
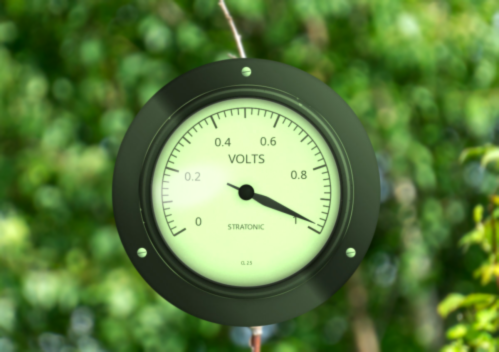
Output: 0.98 V
